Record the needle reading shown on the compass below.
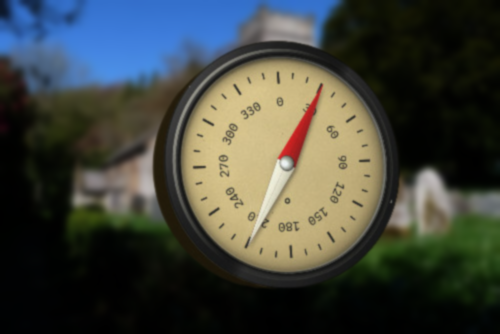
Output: 30 °
